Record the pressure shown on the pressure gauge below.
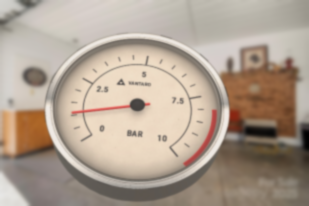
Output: 1 bar
